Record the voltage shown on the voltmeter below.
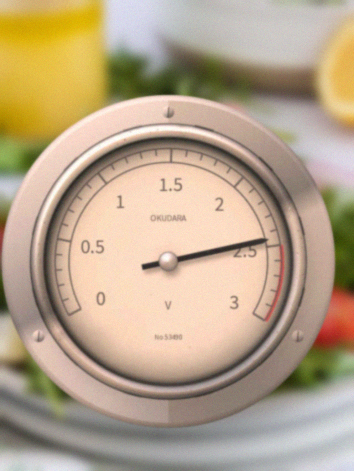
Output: 2.45 V
